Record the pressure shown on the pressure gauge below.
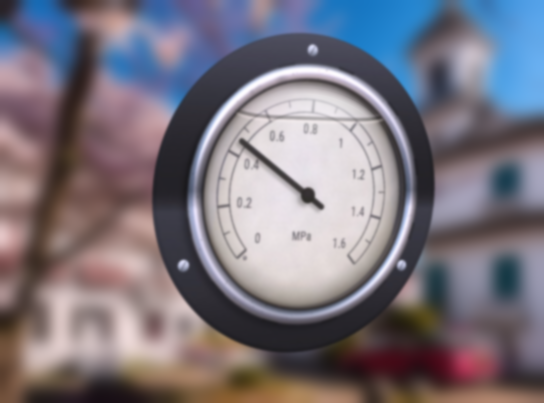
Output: 0.45 MPa
